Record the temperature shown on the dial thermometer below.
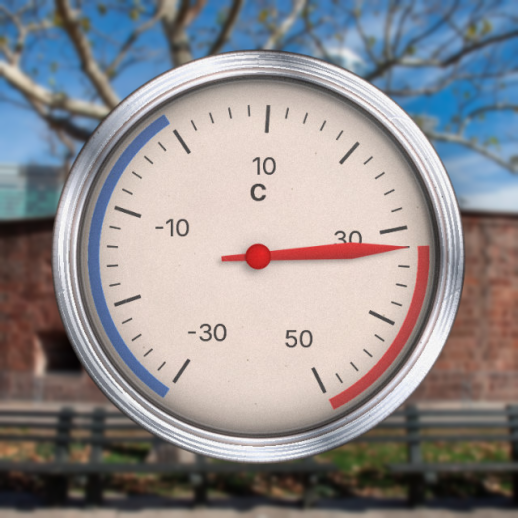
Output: 32 °C
